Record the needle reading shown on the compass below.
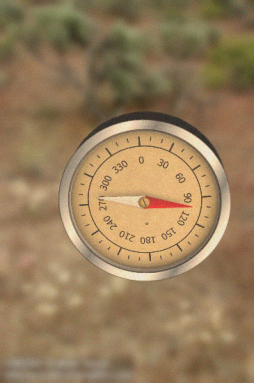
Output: 100 °
